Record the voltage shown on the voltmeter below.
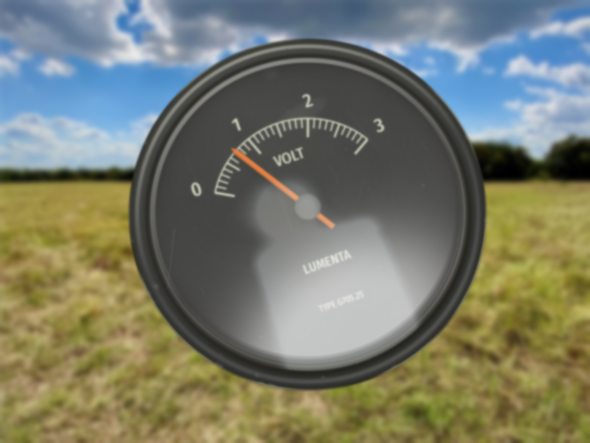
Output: 0.7 V
